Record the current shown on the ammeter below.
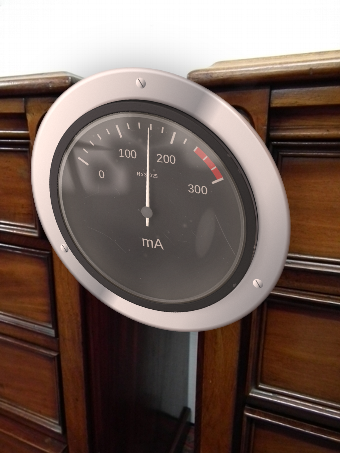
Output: 160 mA
